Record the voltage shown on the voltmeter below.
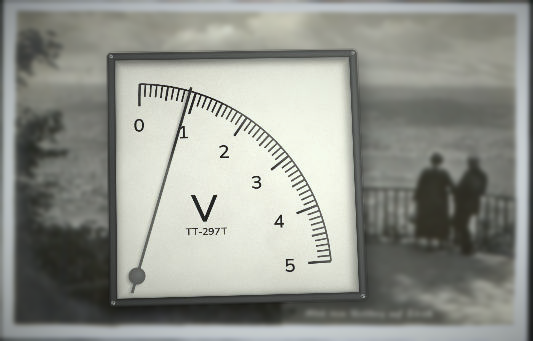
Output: 0.9 V
